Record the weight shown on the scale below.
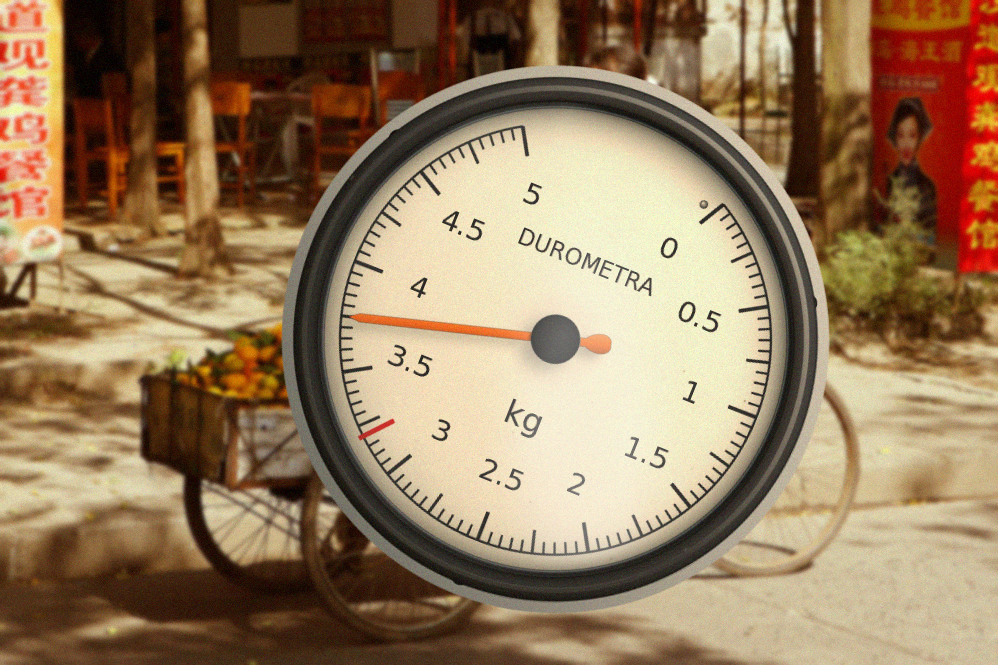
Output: 3.75 kg
